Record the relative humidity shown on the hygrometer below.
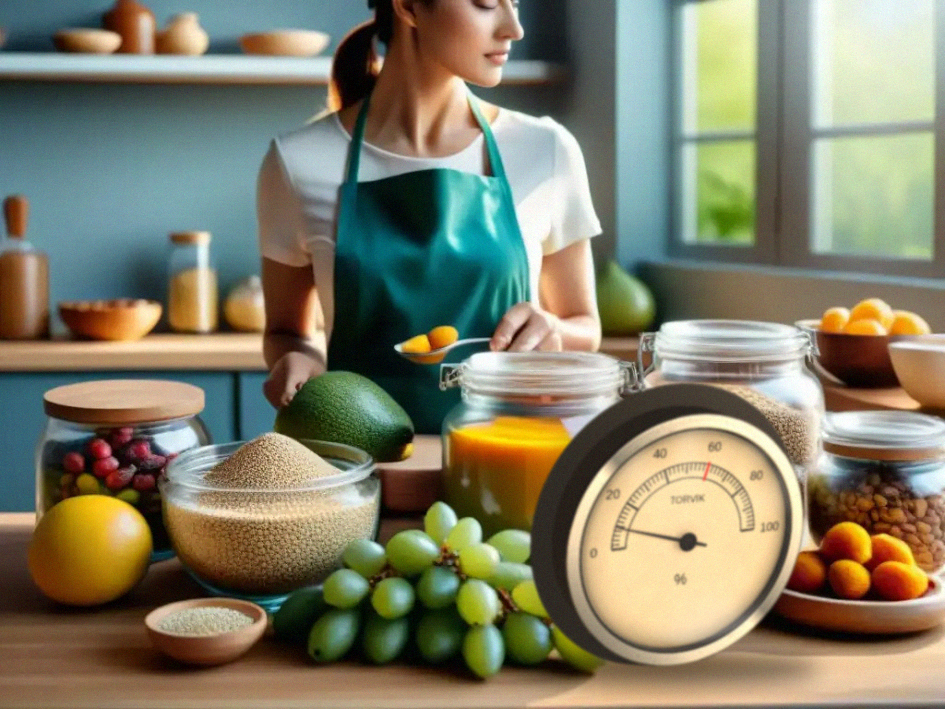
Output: 10 %
